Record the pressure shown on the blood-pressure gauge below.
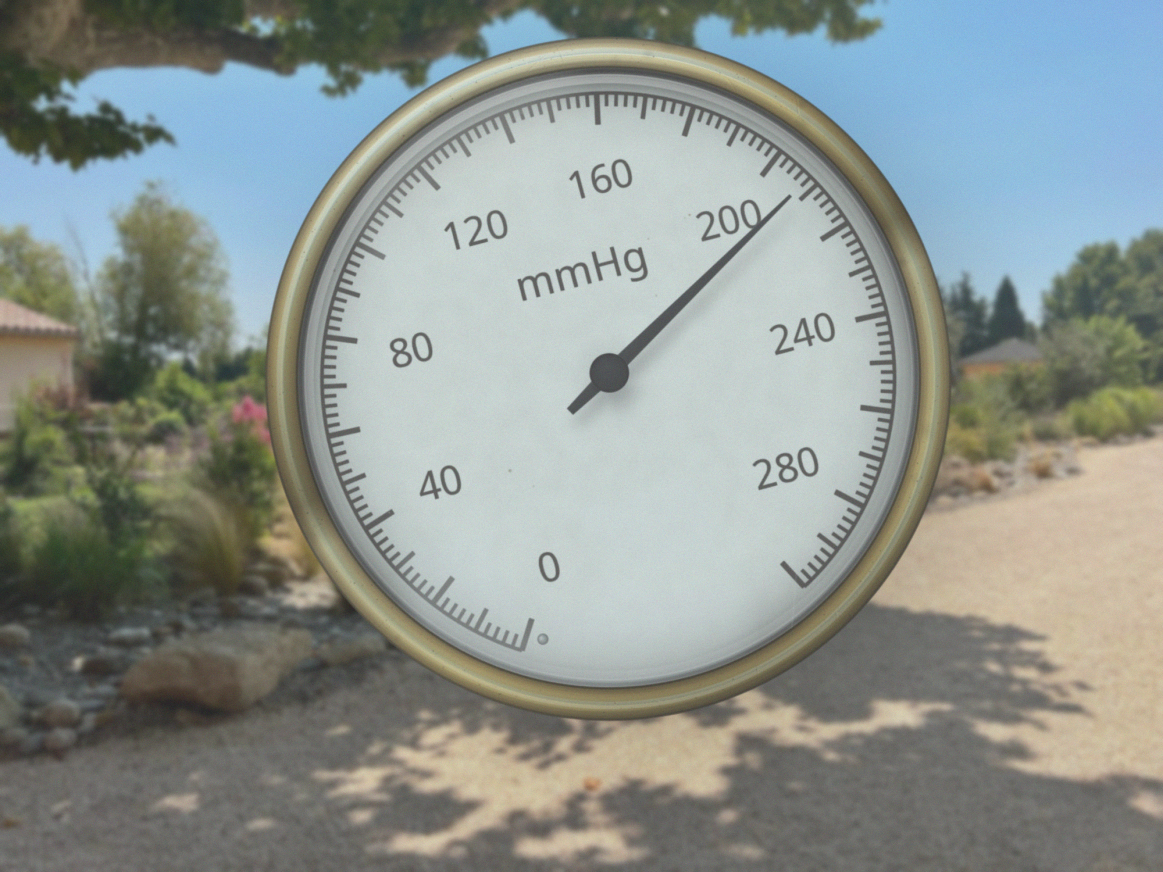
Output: 208 mmHg
